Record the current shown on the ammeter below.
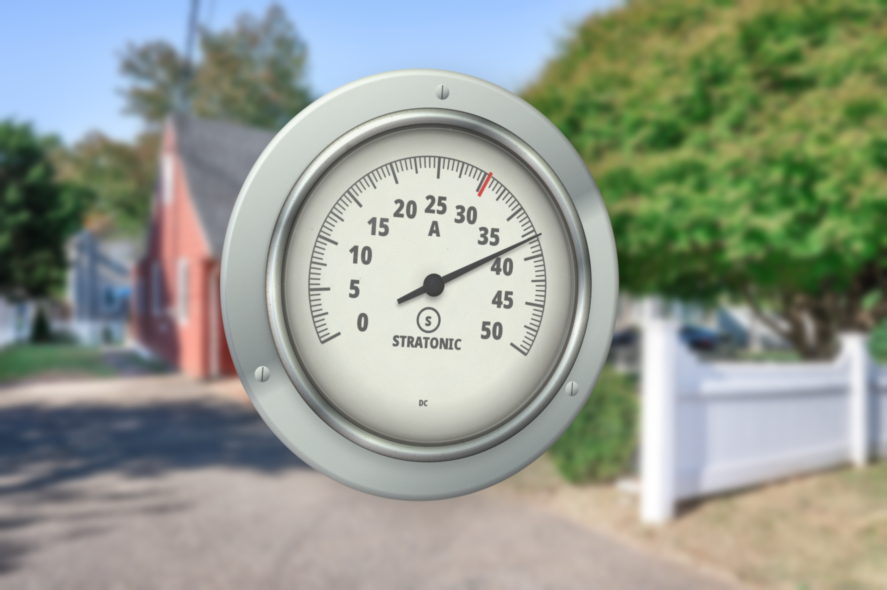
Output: 38 A
